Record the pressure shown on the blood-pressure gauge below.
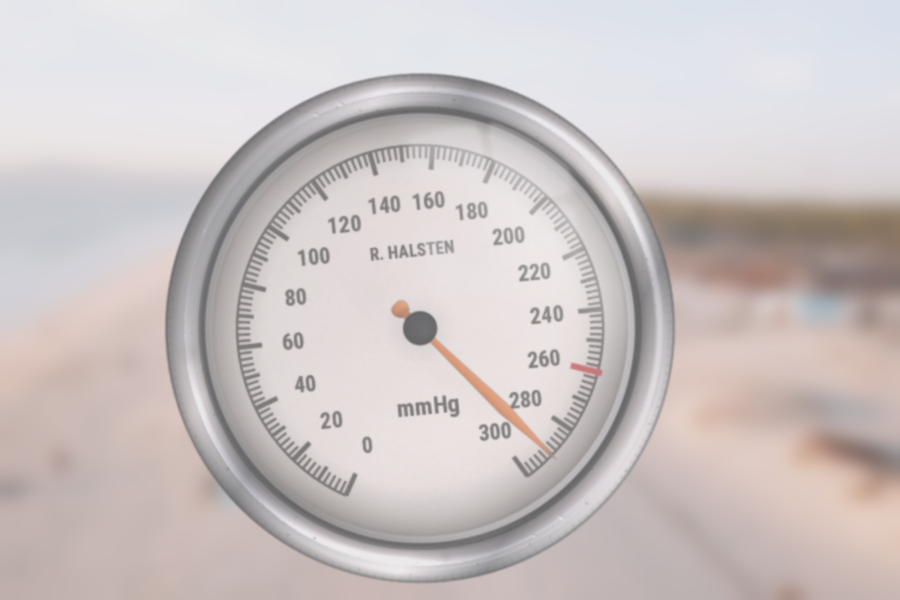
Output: 290 mmHg
